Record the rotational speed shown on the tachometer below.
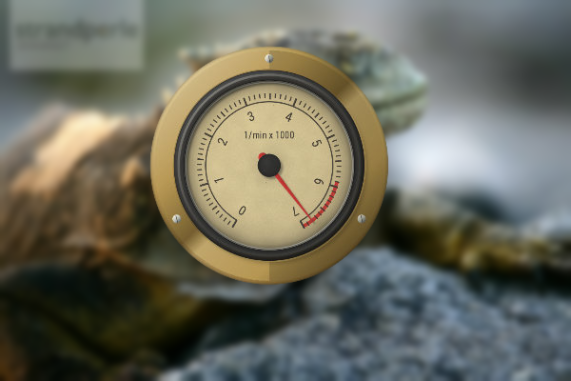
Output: 6800 rpm
